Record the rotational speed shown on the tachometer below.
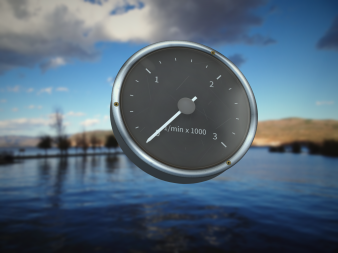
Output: 0 rpm
